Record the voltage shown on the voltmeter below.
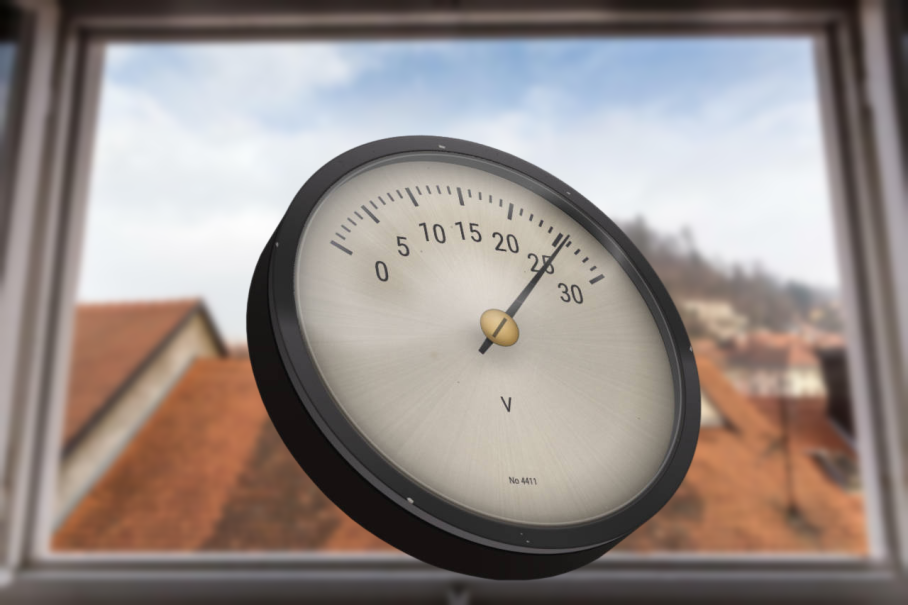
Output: 25.5 V
